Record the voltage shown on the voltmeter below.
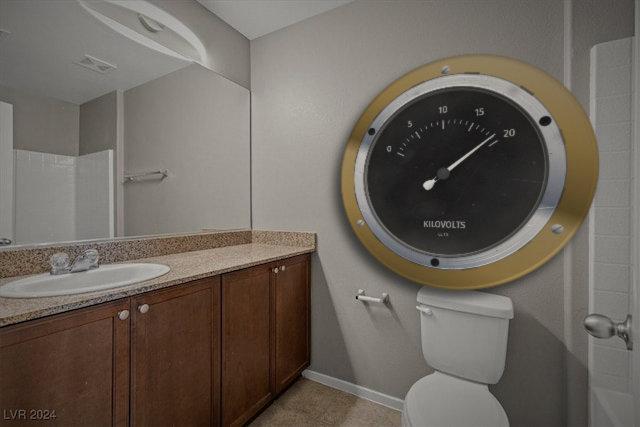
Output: 19 kV
